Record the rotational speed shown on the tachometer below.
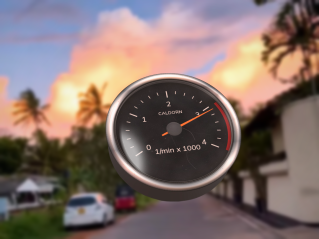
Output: 3100 rpm
